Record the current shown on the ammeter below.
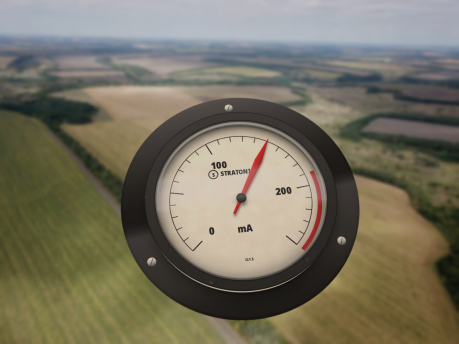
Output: 150 mA
